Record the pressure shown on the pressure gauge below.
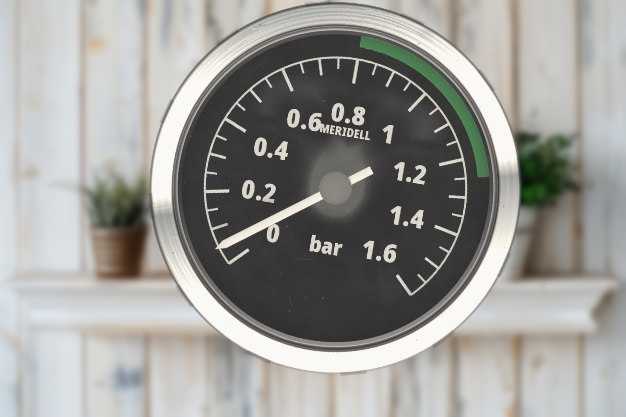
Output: 0.05 bar
